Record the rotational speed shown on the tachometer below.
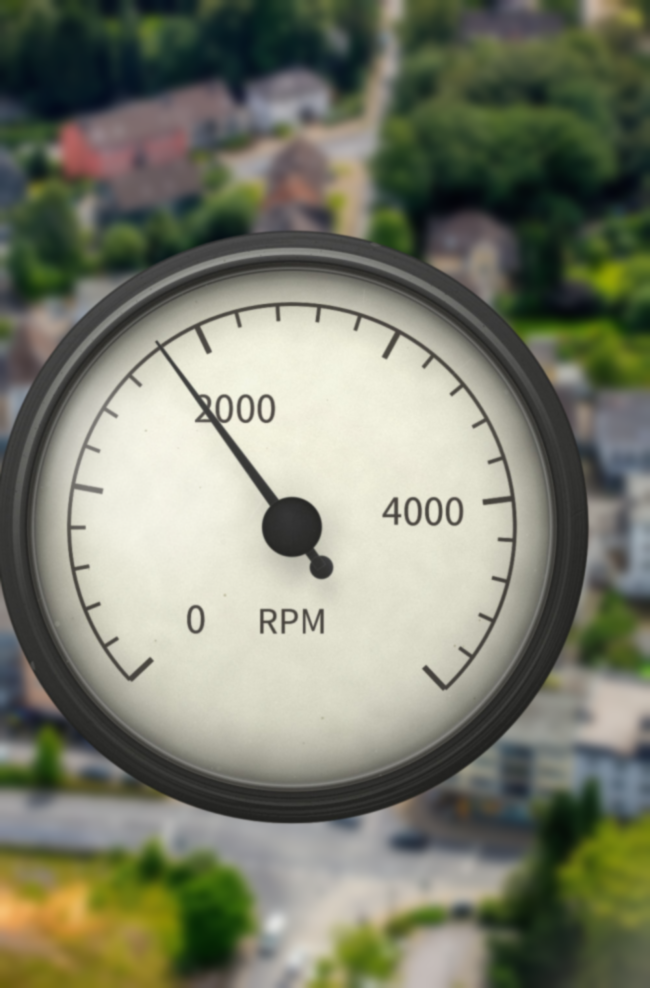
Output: 1800 rpm
